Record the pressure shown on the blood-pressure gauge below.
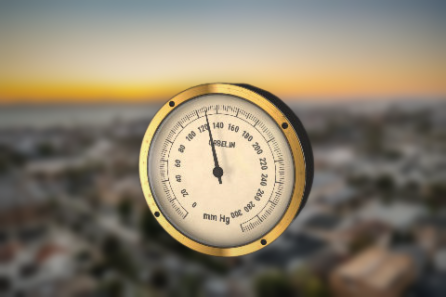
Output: 130 mmHg
